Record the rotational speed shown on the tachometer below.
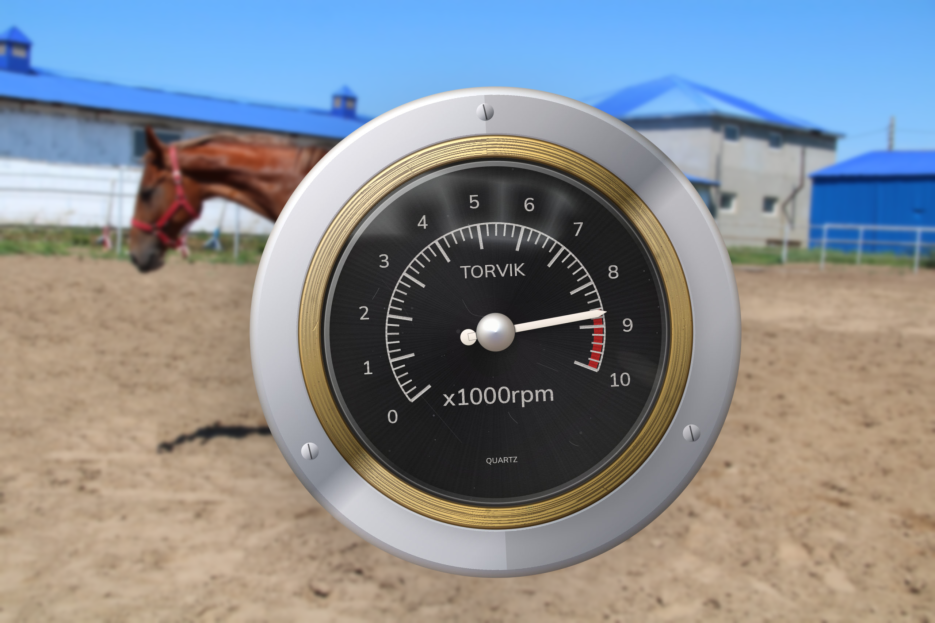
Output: 8700 rpm
